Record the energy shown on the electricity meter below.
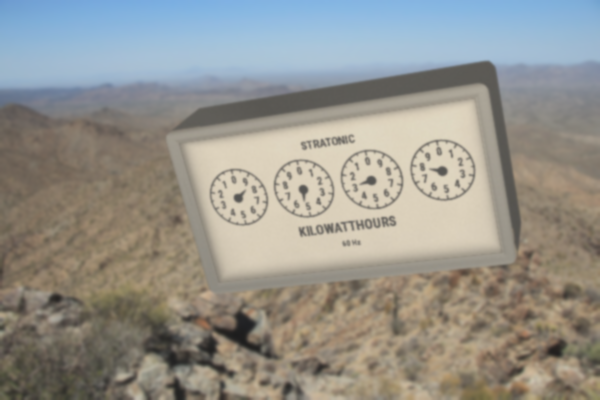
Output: 8528 kWh
